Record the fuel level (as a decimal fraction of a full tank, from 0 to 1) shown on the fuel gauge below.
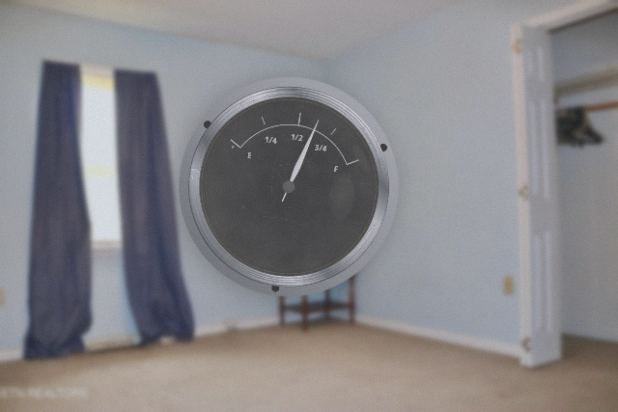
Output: 0.625
